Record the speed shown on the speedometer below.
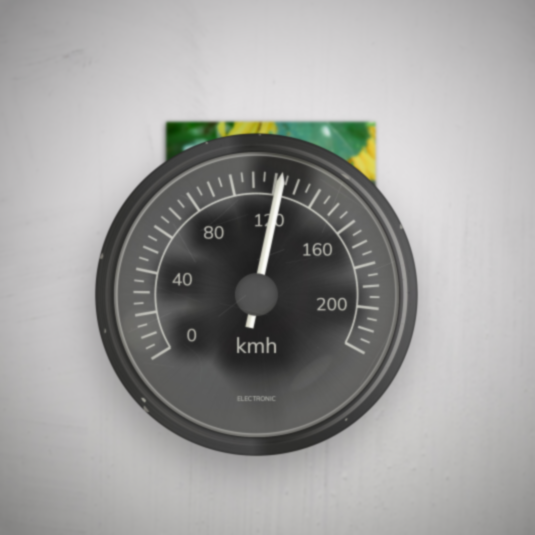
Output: 122.5 km/h
